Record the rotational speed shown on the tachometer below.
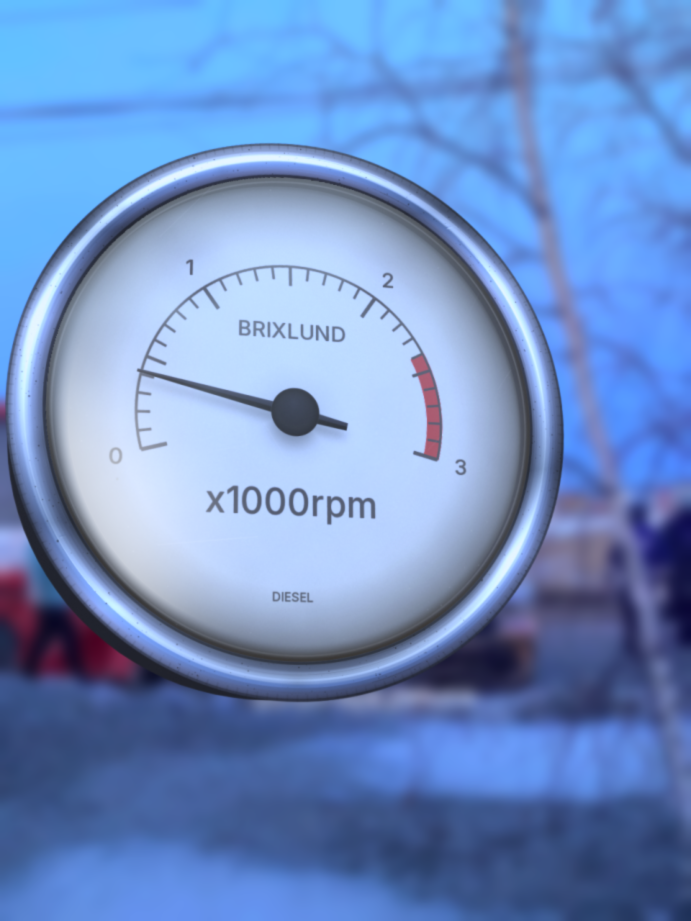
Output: 400 rpm
